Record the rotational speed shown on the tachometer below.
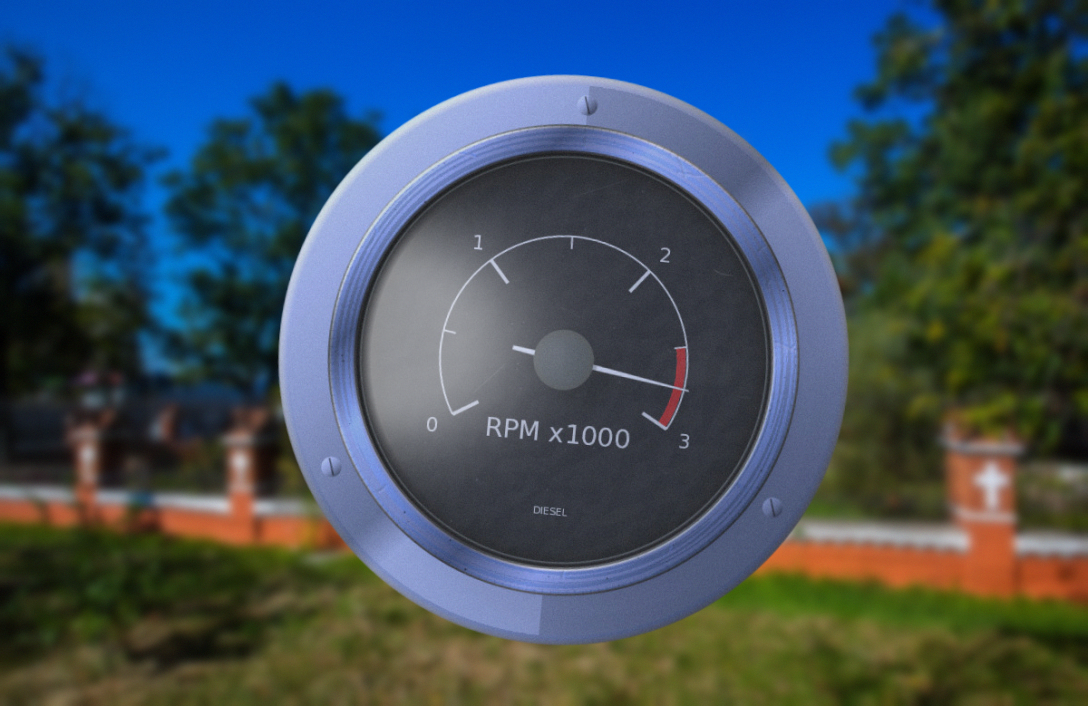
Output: 2750 rpm
